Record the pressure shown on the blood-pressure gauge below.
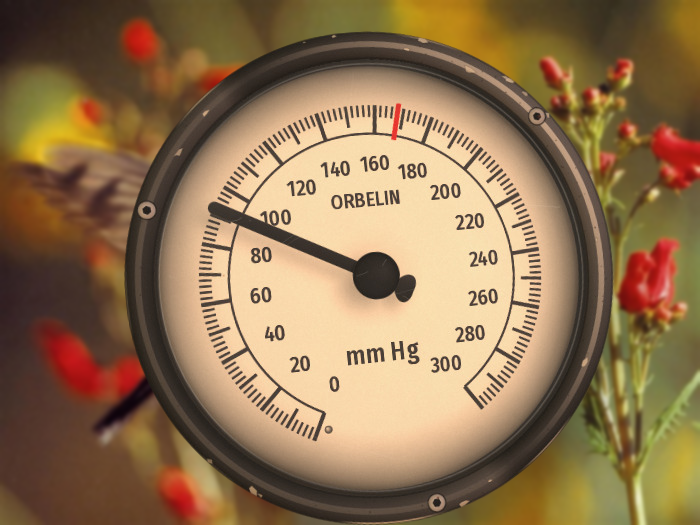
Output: 92 mmHg
